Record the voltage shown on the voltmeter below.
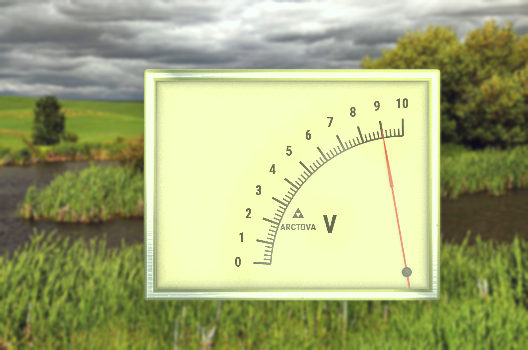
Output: 9 V
